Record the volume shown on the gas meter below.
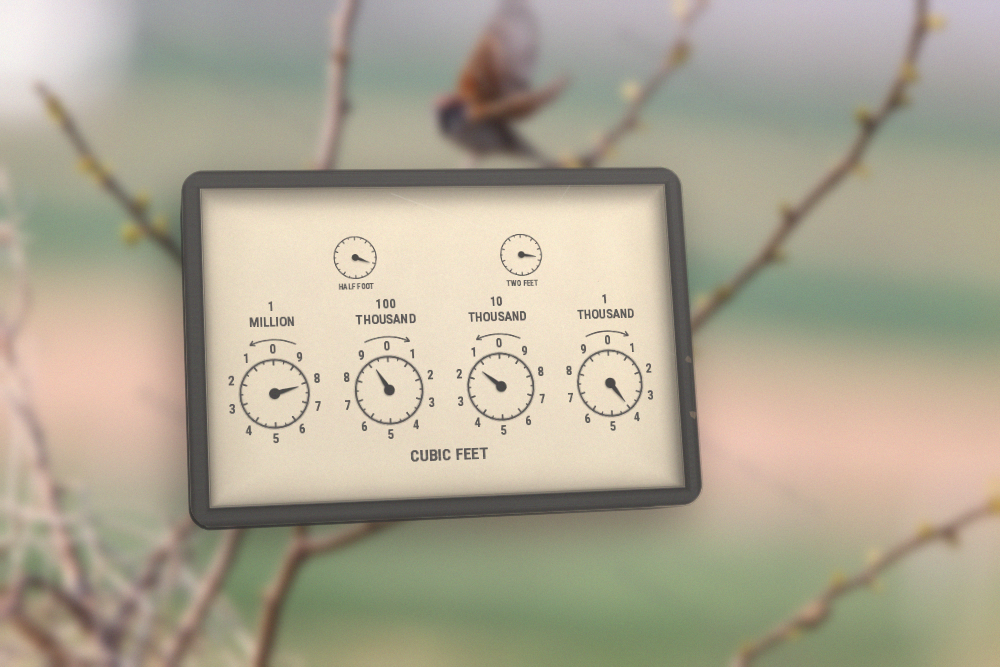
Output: 791400 ft³
